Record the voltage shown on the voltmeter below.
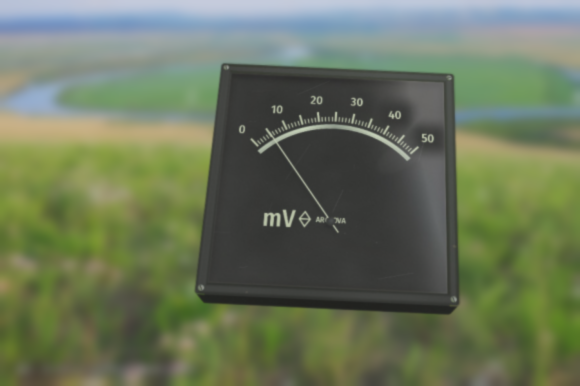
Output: 5 mV
